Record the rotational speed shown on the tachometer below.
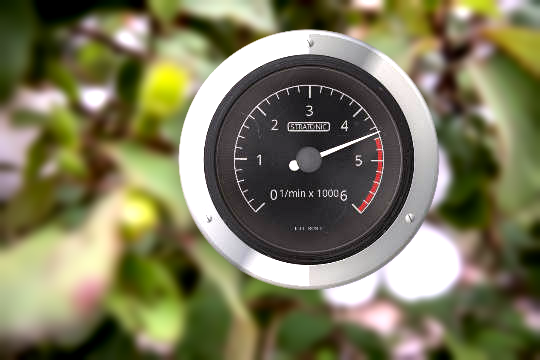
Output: 4500 rpm
